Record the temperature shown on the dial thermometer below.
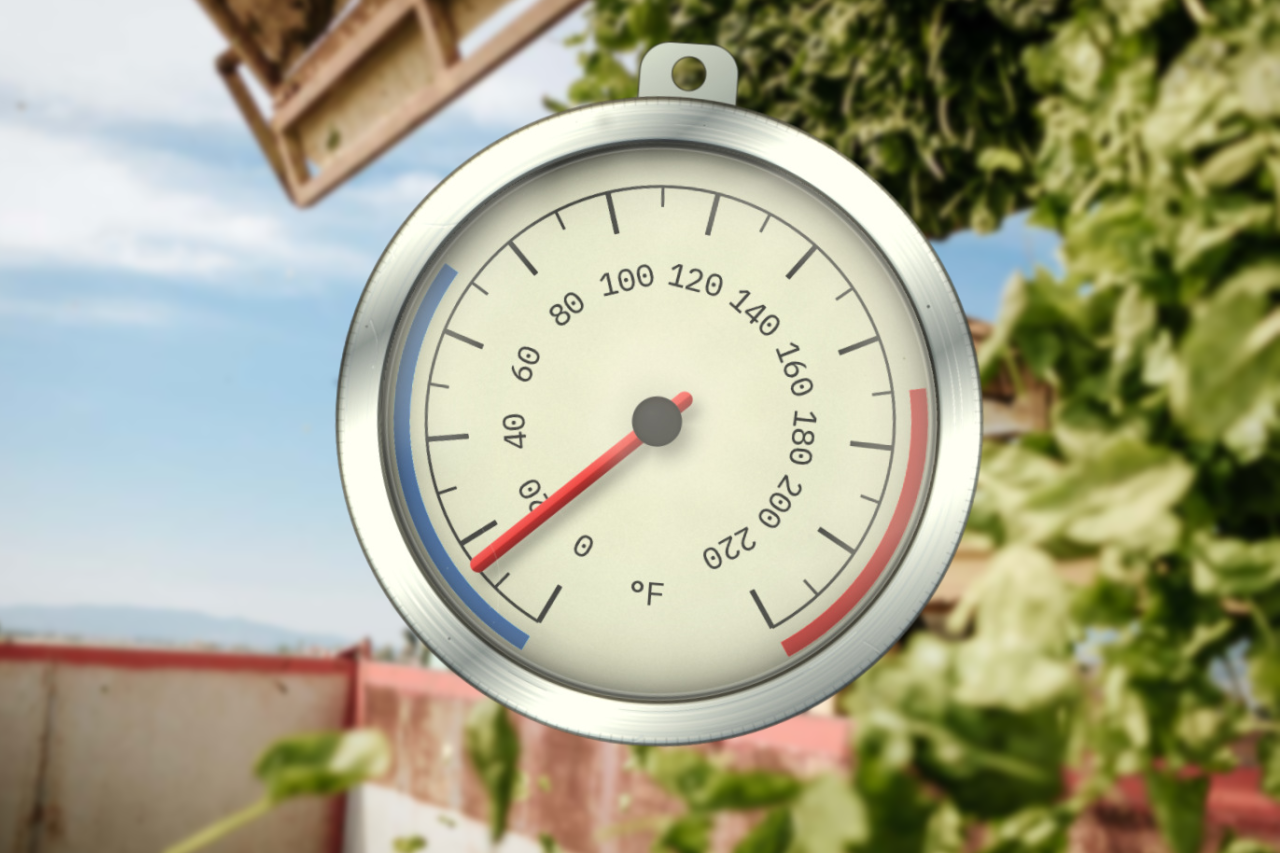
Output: 15 °F
